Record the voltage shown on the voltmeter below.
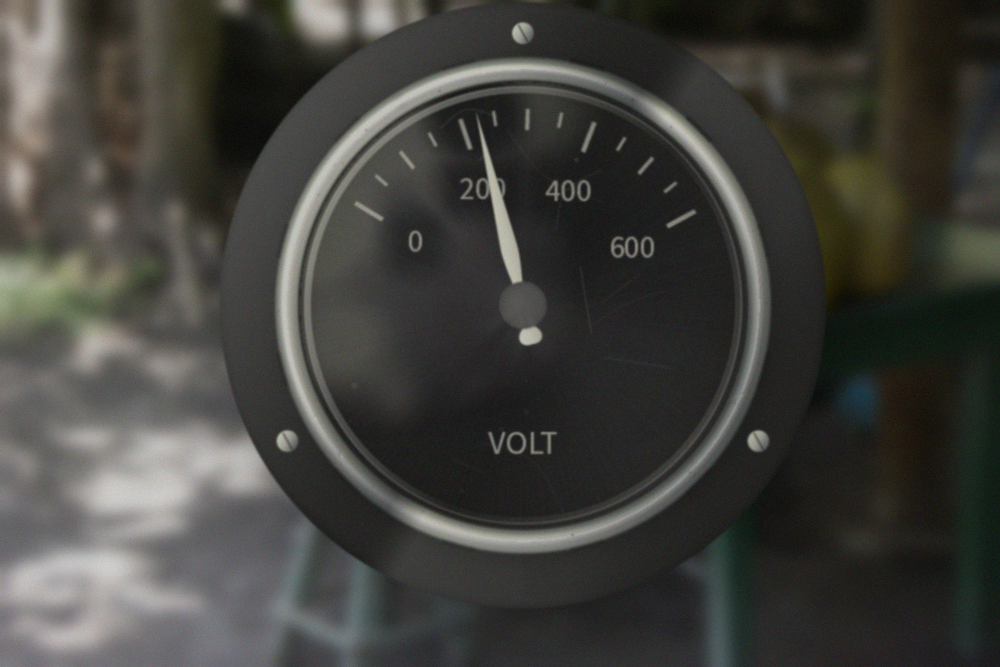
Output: 225 V
